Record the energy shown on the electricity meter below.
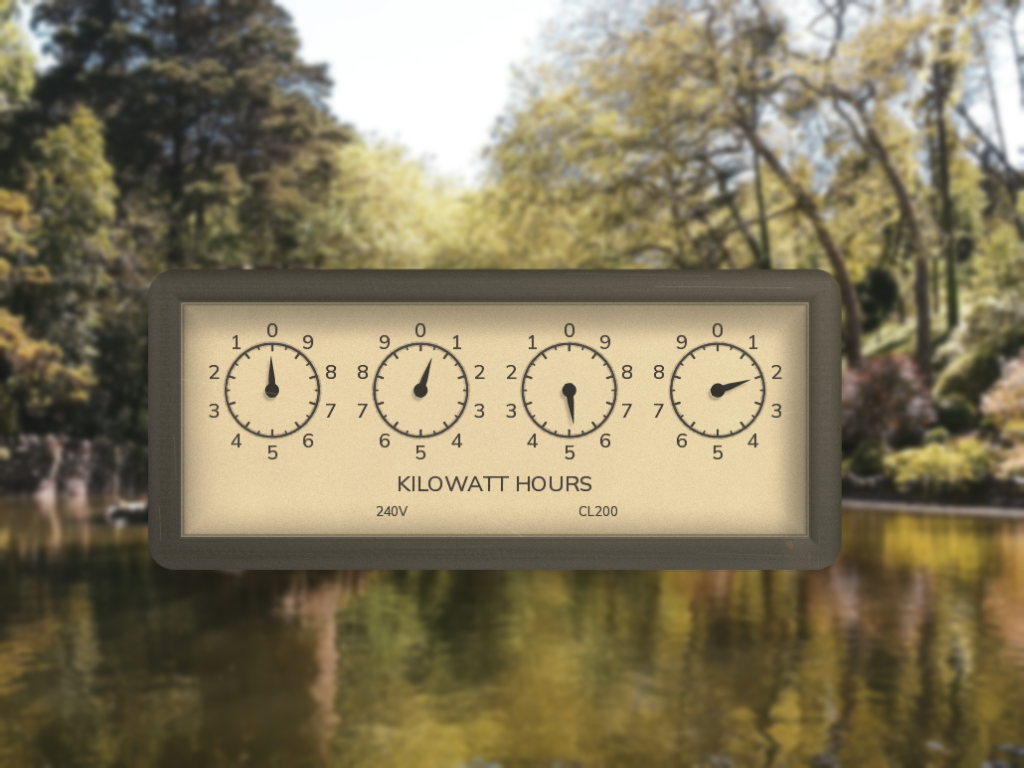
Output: 52 kWh
